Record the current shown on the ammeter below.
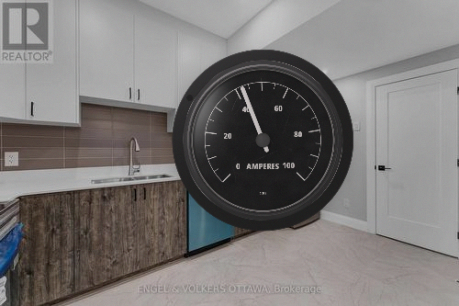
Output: 42.5 A
